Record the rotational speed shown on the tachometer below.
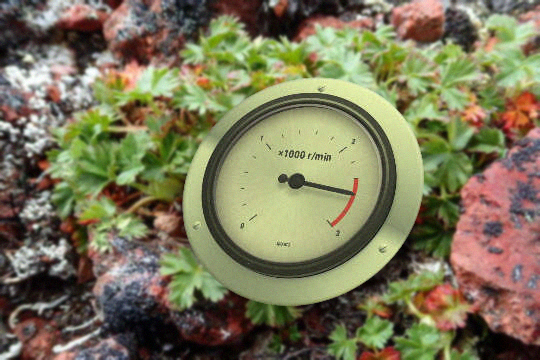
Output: 2600 rpm
